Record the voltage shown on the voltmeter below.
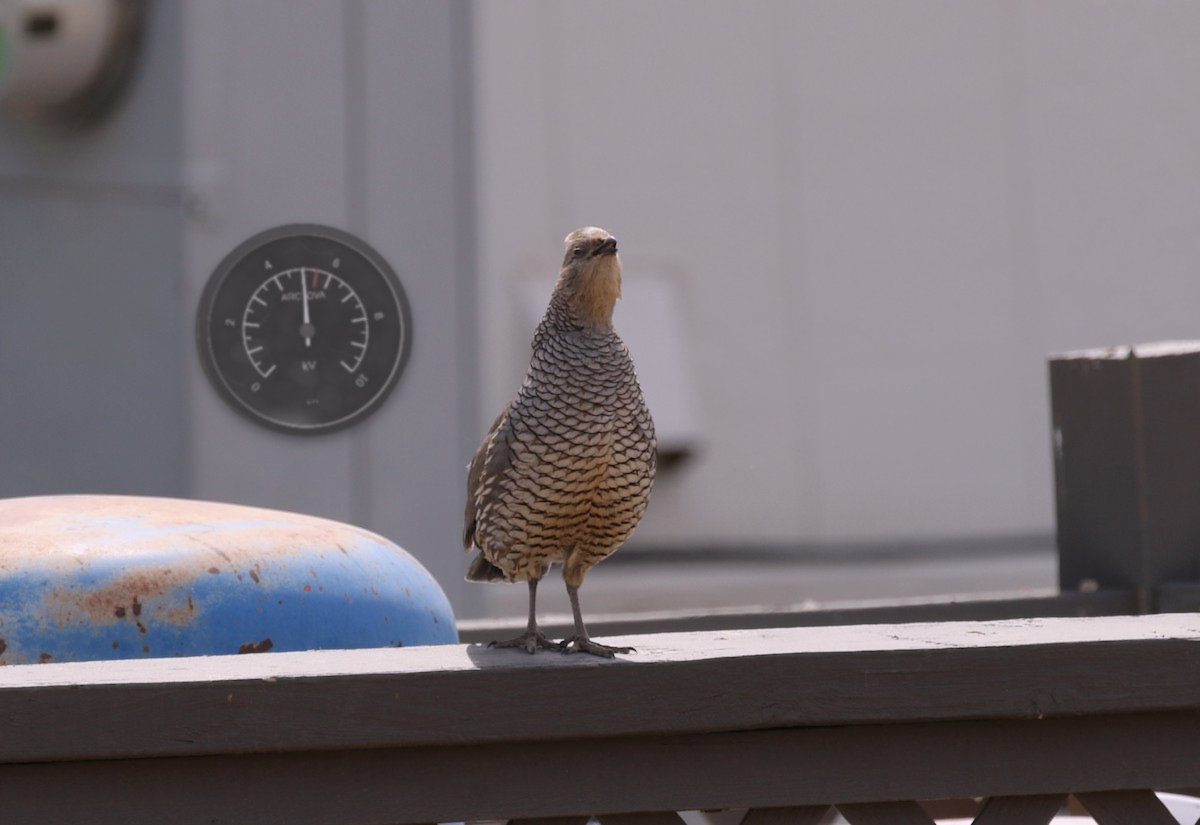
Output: 5 kV
